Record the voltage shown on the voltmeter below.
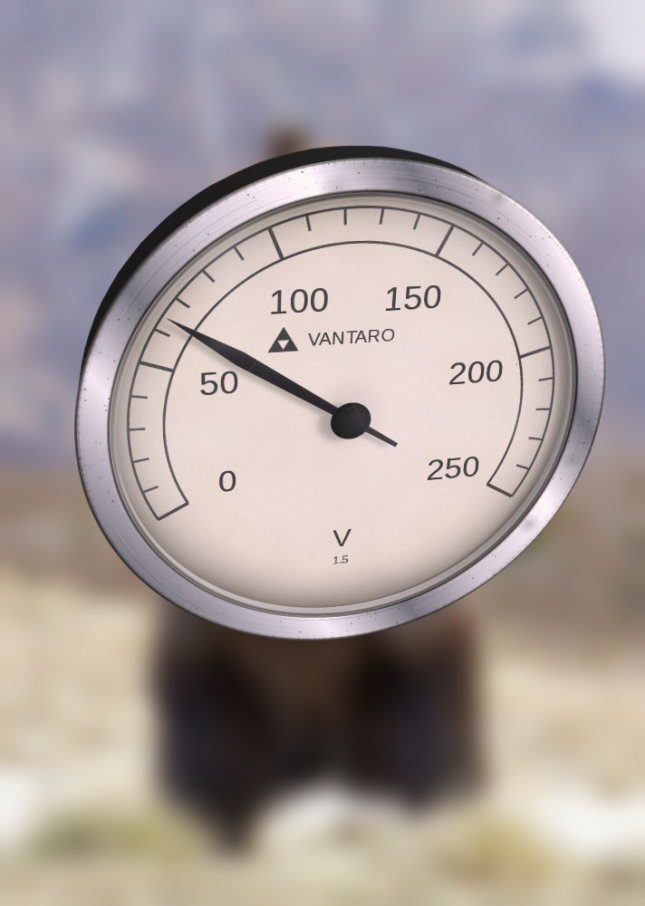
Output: 65 V
